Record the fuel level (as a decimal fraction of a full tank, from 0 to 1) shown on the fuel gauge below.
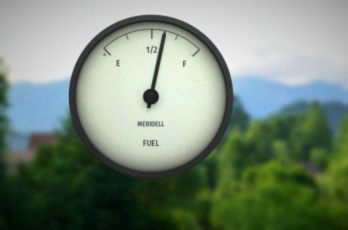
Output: 0.625
